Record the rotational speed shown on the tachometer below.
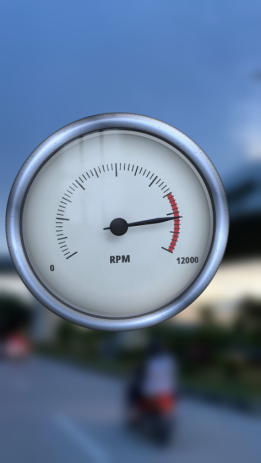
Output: 10200 rpm
